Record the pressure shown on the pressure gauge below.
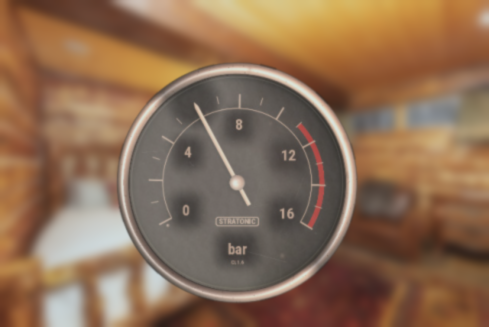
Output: 6 bar
